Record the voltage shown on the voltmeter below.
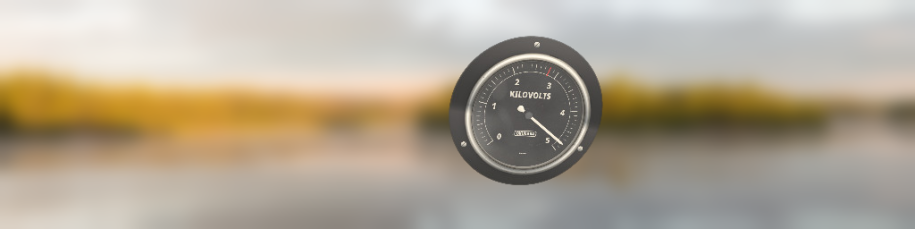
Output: 4.8 kV
